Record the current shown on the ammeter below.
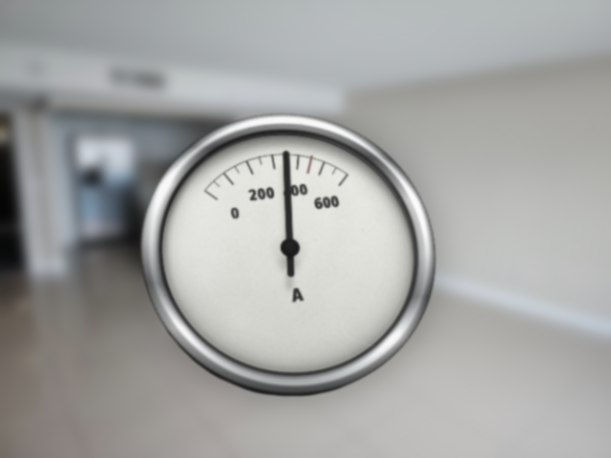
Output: 350 A
